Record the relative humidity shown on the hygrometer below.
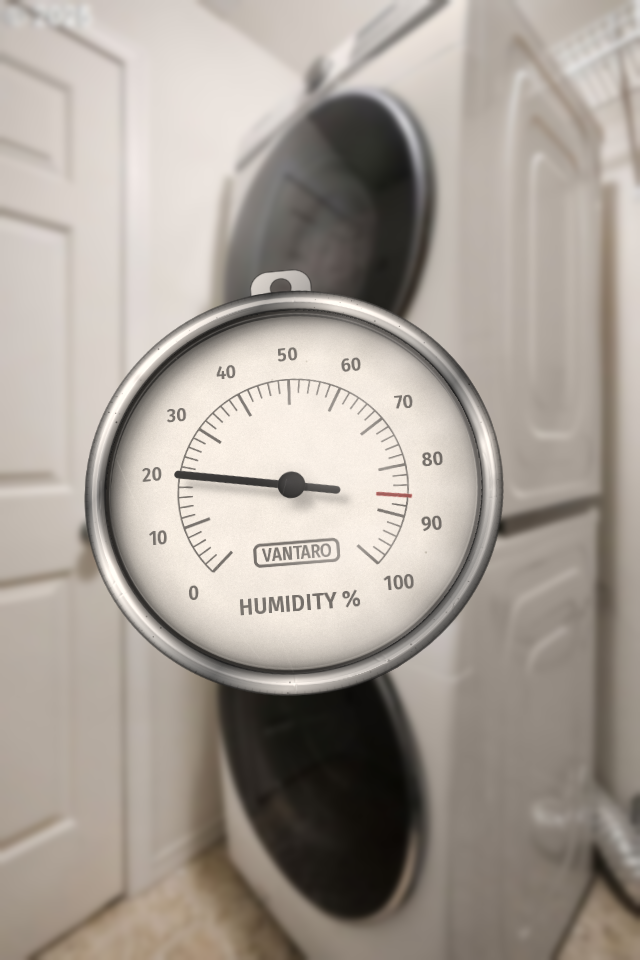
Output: 20 %
